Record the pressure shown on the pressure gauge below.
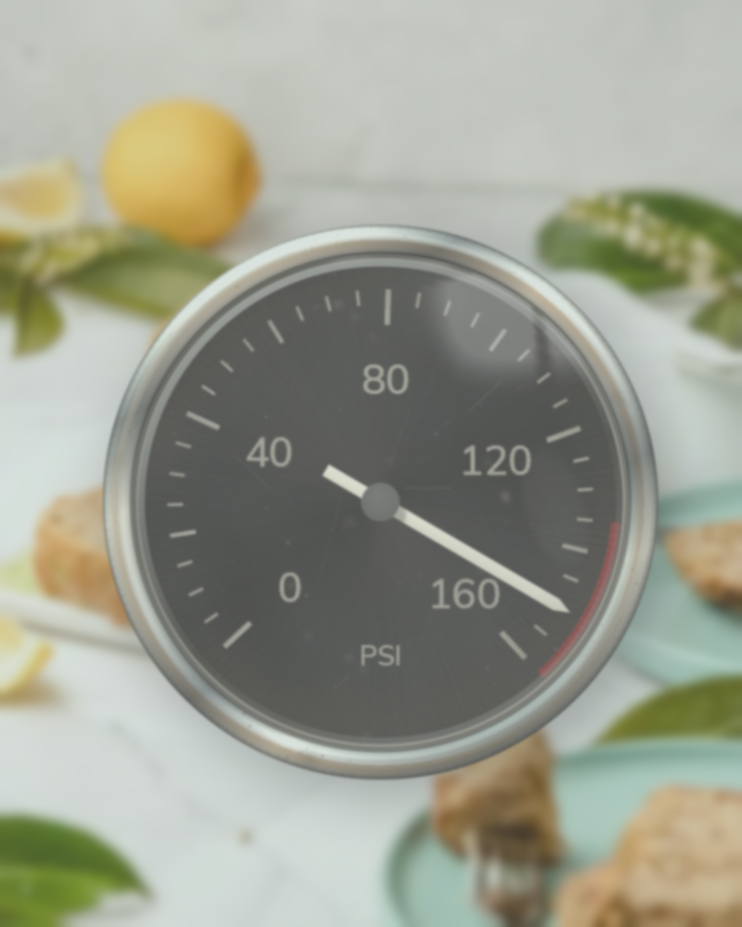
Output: 150 psi
